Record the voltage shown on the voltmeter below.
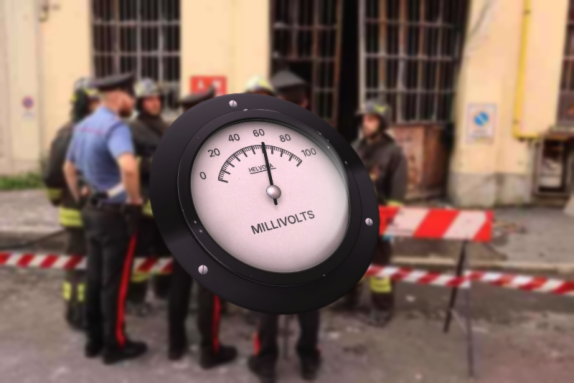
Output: 60 mV
